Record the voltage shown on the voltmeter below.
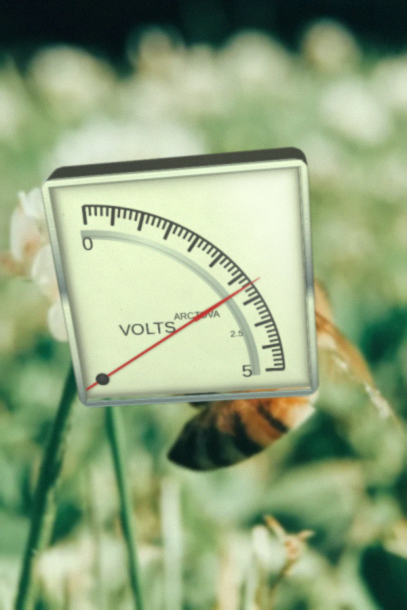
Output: 3.2 V
